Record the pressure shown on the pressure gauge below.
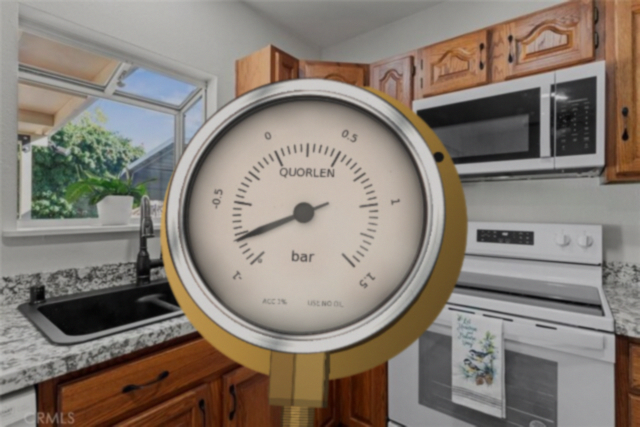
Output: -0.8 bar
